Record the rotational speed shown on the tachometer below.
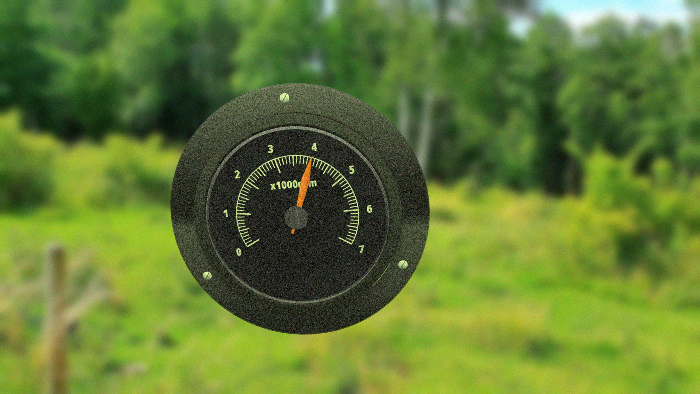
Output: 4000 rpm
